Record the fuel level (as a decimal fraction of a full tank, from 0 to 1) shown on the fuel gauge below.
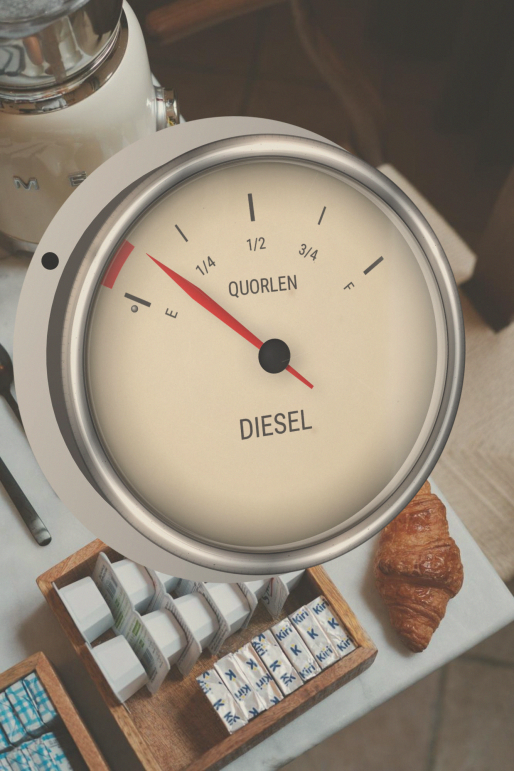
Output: 0.125
